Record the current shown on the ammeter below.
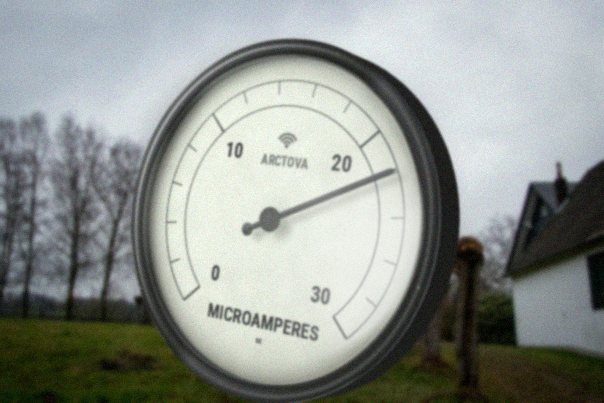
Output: 22 µA
